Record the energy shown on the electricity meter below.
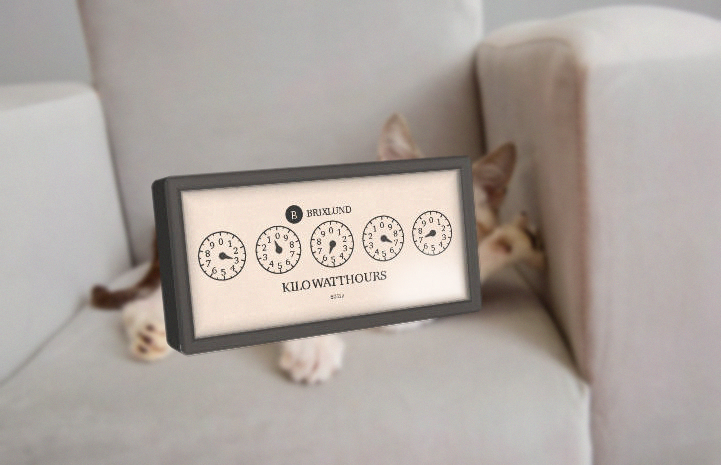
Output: 30567 kWh
